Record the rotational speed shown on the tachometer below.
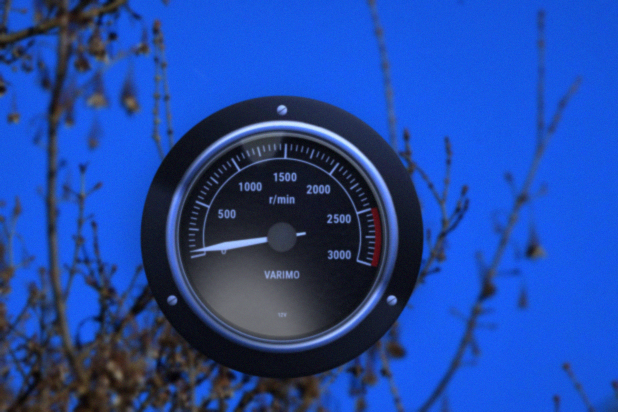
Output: 50 rpm
